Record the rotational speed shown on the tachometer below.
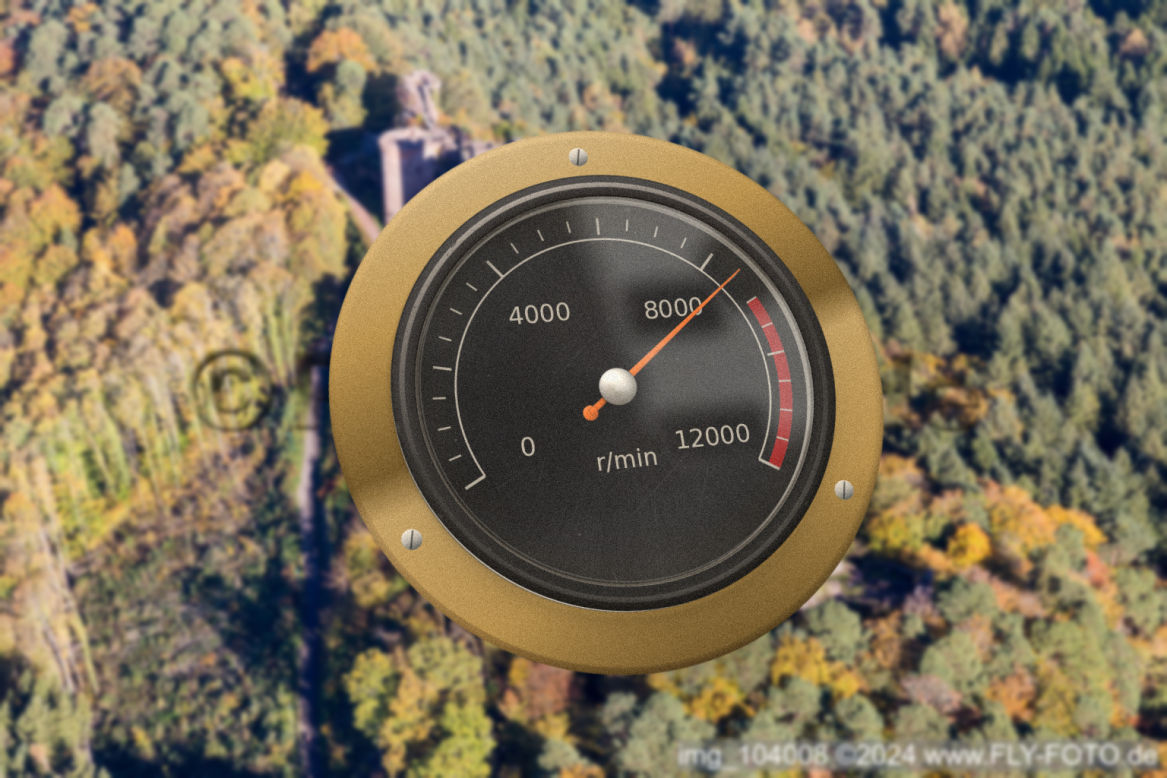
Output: 8500 rpm
